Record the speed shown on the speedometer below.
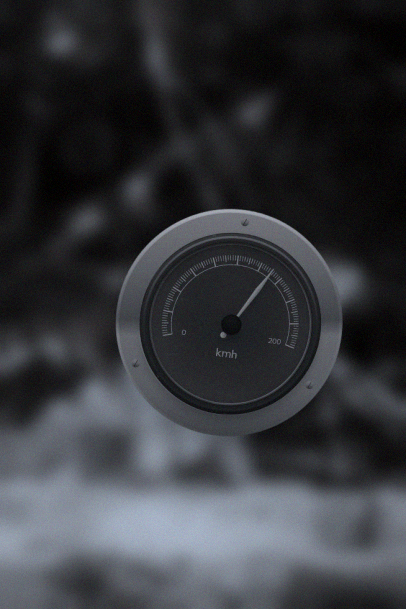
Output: 130 km/h
